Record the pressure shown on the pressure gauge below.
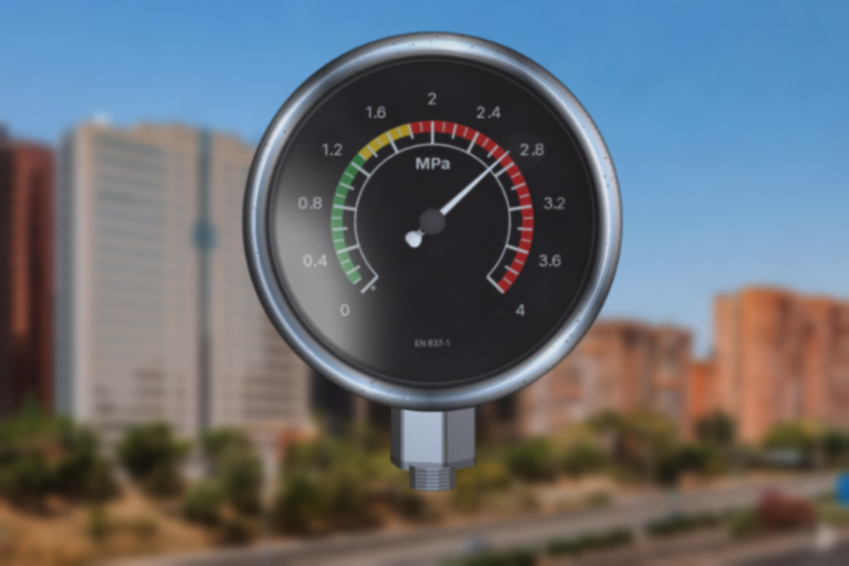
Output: 2.7 MPa
